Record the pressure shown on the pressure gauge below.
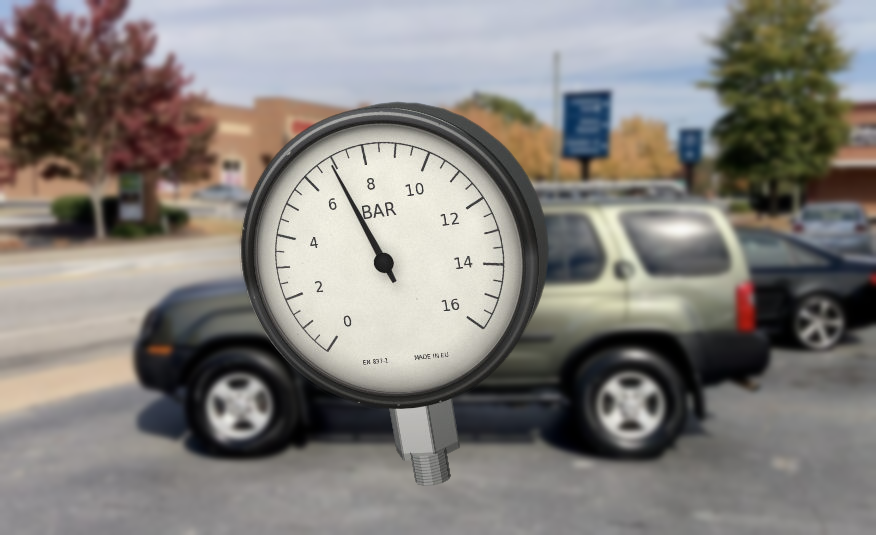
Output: 7 bar
